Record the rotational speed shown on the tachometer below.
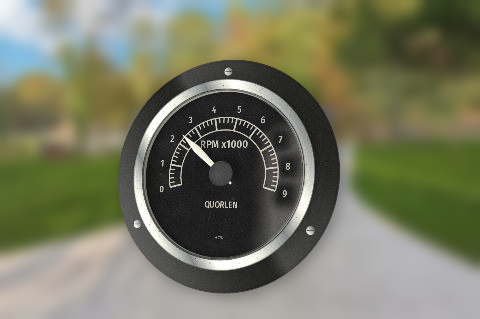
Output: 2400 rpm
